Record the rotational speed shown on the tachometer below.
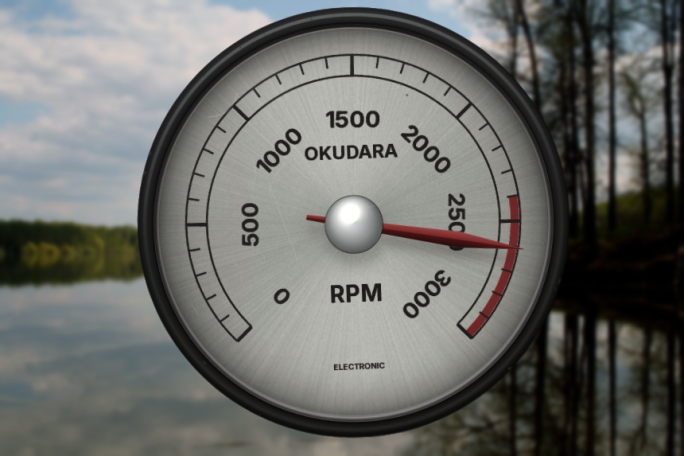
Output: 2600 rpm
